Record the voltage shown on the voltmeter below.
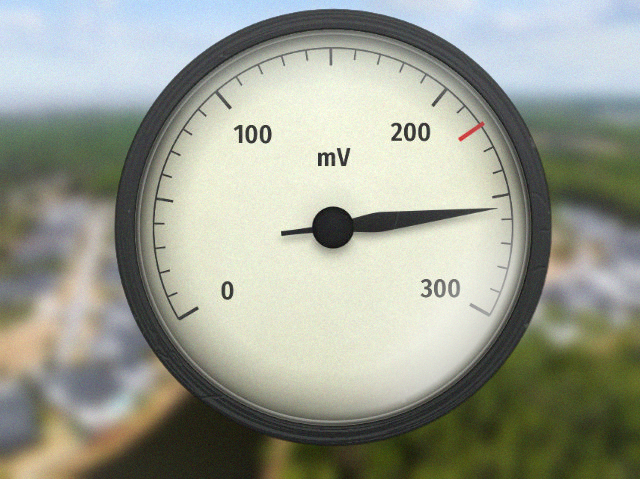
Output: 255 mV
